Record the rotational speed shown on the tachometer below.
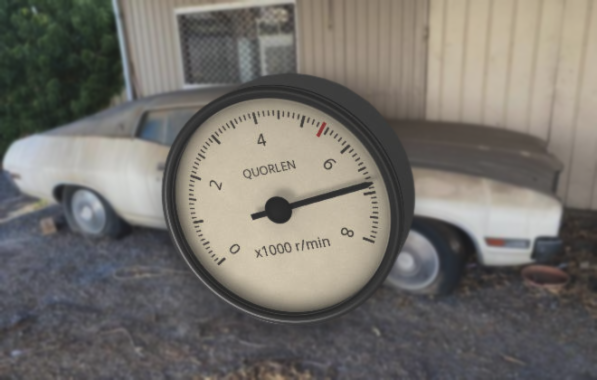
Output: 6800 rpm
